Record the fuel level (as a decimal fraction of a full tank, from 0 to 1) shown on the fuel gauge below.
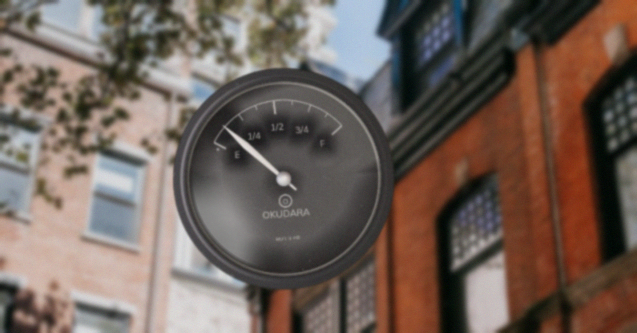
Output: 0.125
